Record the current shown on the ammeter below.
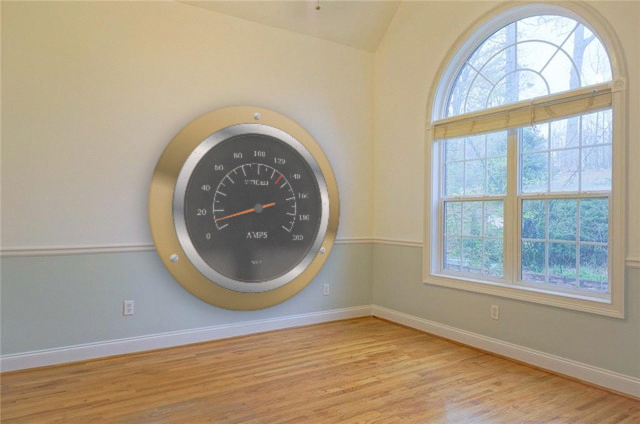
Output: 10 A
